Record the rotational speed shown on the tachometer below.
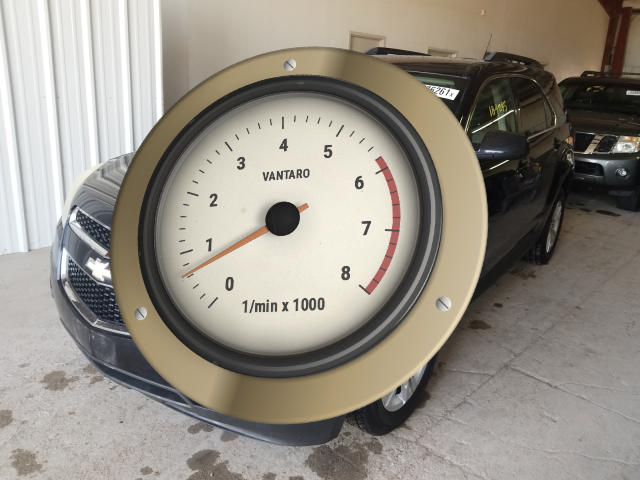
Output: 600 rpm
